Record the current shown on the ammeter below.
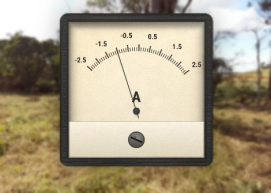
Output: -1 A
